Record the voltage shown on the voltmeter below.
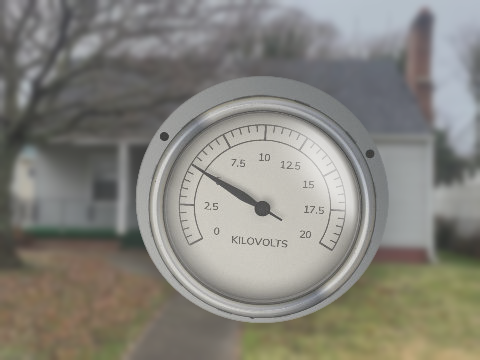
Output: 5 kV
